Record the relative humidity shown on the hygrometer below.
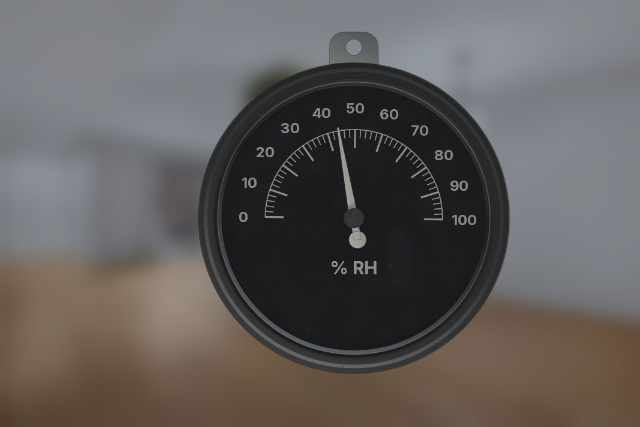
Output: 44 %
